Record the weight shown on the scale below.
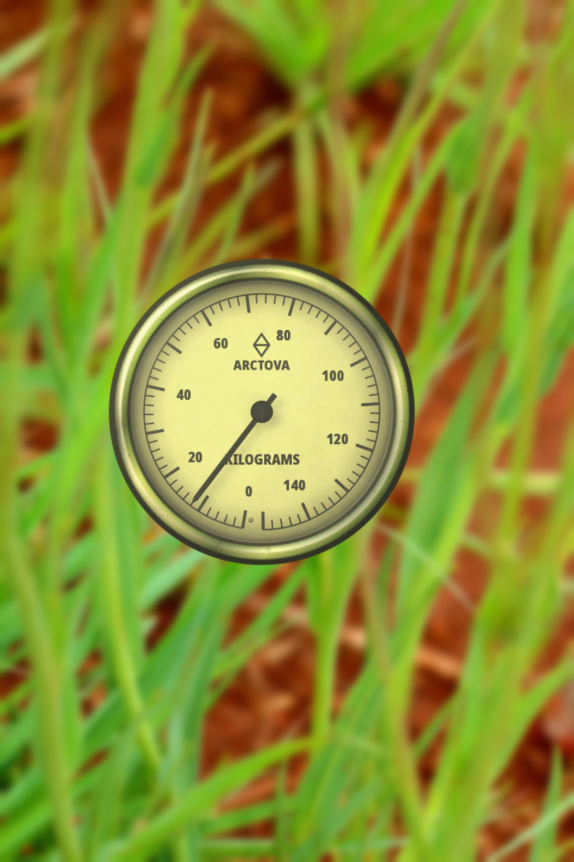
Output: 12 kg
